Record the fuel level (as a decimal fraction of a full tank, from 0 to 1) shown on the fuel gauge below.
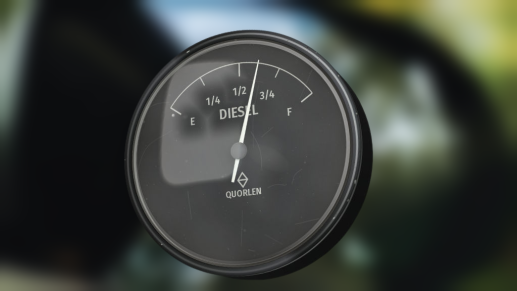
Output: 0.625
